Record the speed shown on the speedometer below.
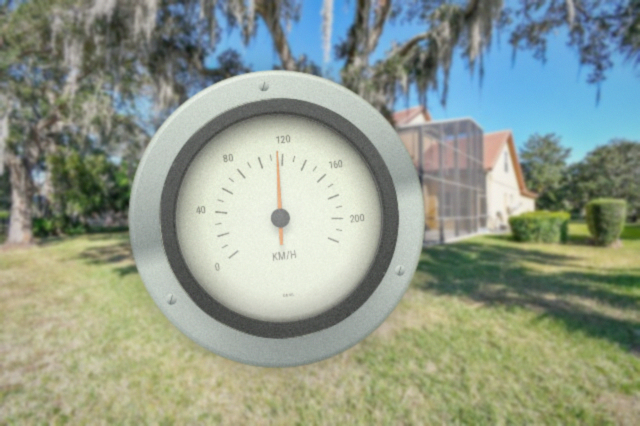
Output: 115 km/h
